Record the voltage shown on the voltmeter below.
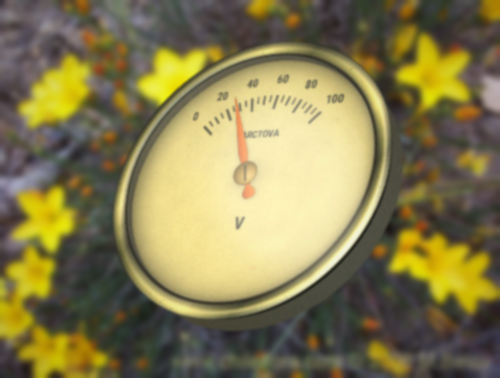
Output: 30 V
